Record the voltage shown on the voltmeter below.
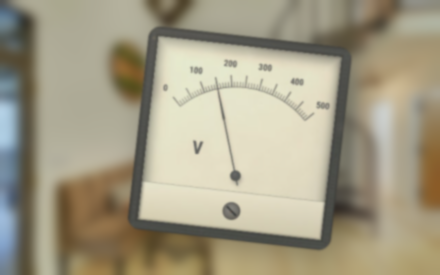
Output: 150 V
